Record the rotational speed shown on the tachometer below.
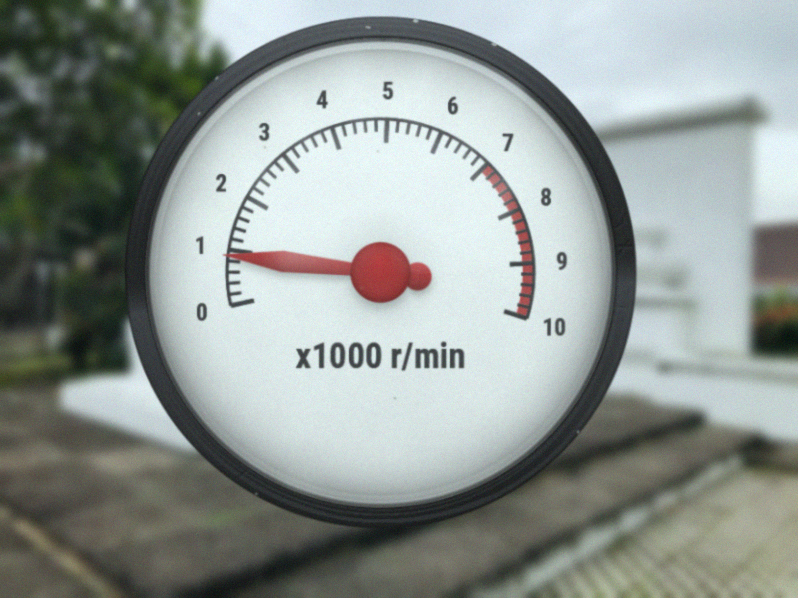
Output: 900 rpm
